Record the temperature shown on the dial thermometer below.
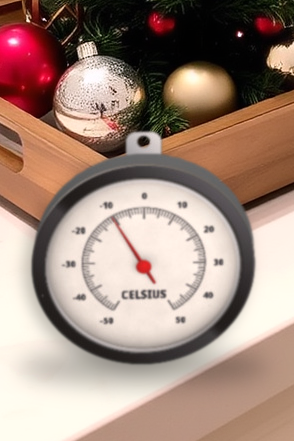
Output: -10 °C
